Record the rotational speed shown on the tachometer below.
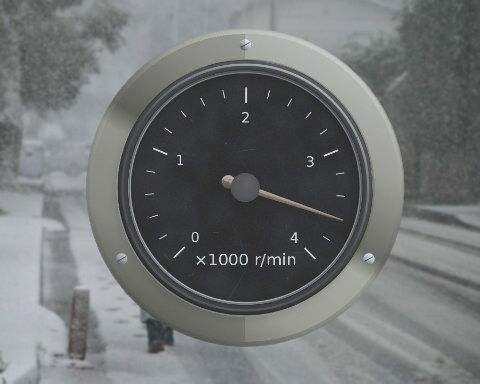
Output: 3600 rpm
